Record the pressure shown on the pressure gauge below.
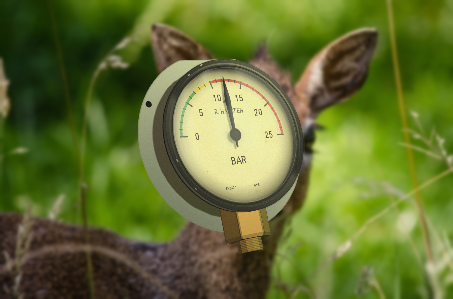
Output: 12 bar
